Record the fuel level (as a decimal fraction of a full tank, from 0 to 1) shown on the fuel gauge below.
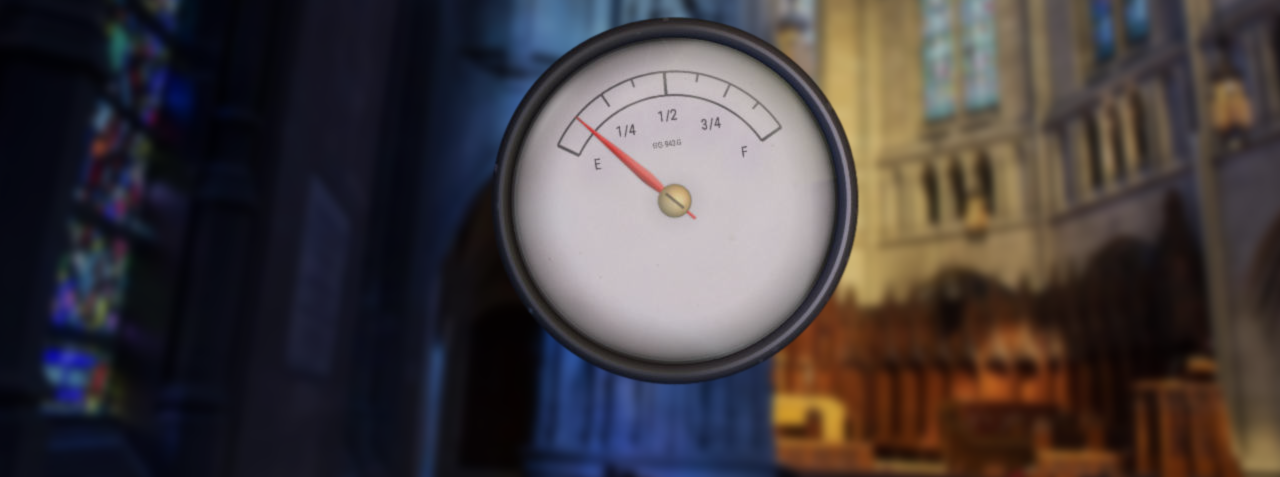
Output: 0.125
